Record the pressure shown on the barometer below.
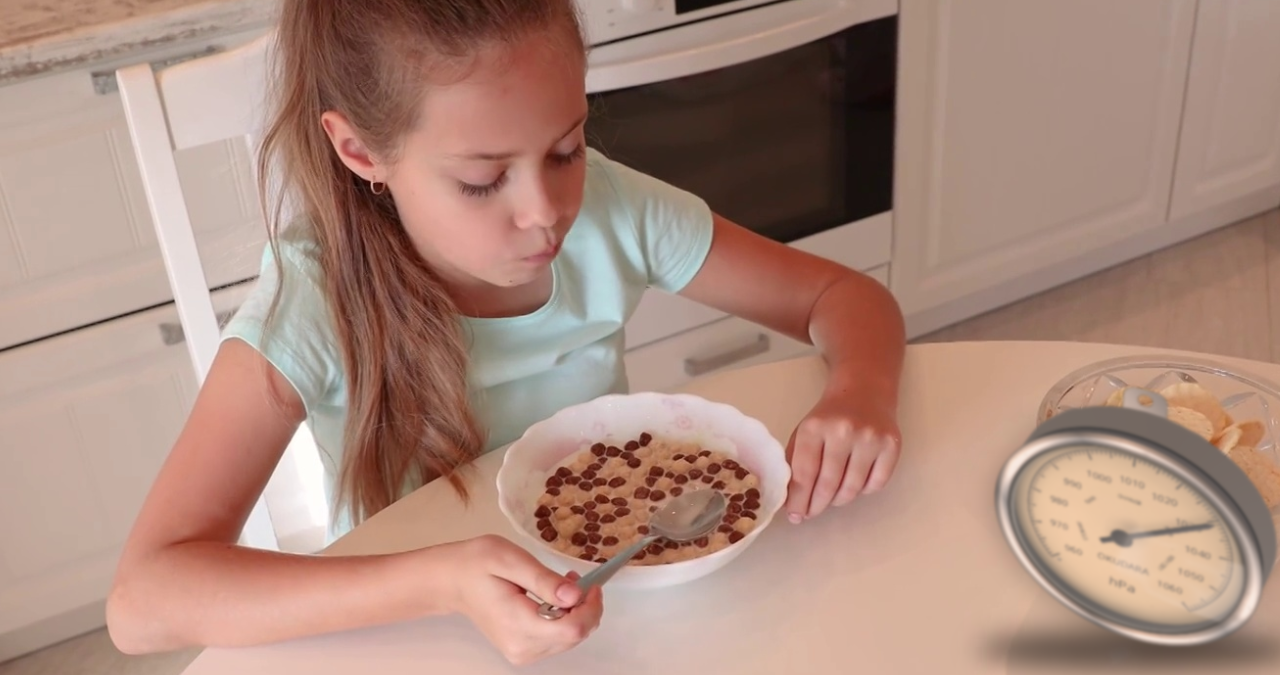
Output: 1030 hPa
